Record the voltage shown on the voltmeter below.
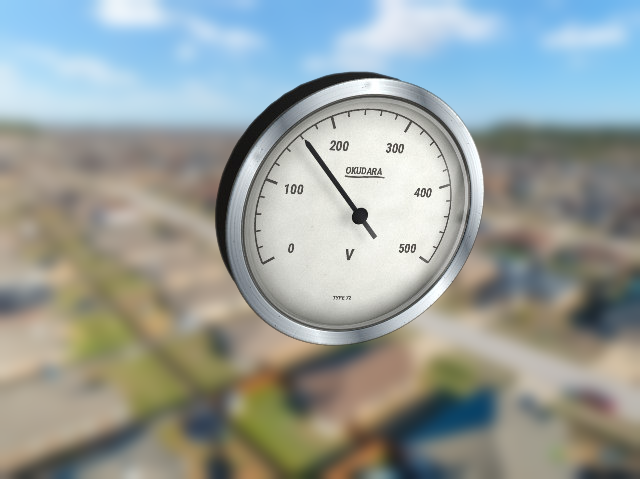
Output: 160 V
